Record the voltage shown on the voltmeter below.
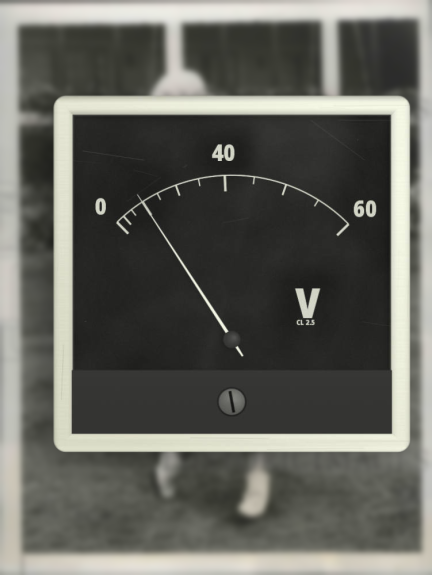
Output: 20 V
